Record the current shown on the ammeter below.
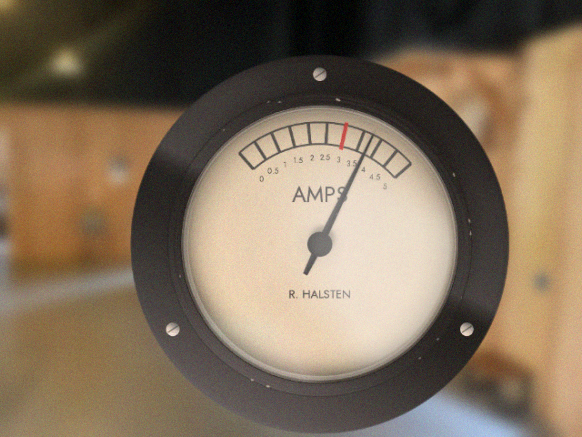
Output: 3.75 A
